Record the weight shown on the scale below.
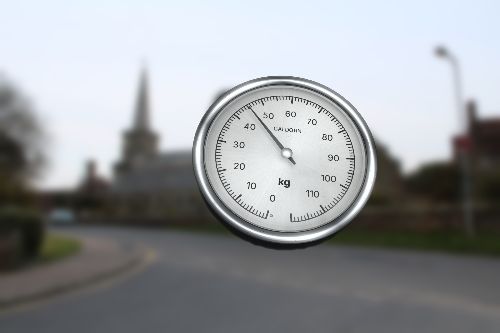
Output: 45 kg
